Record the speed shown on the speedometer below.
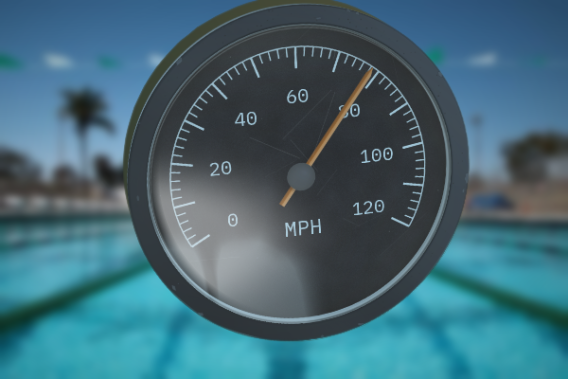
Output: 78 mph
